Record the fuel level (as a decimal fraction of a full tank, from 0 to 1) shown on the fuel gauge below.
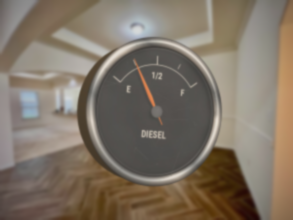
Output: 0.25
